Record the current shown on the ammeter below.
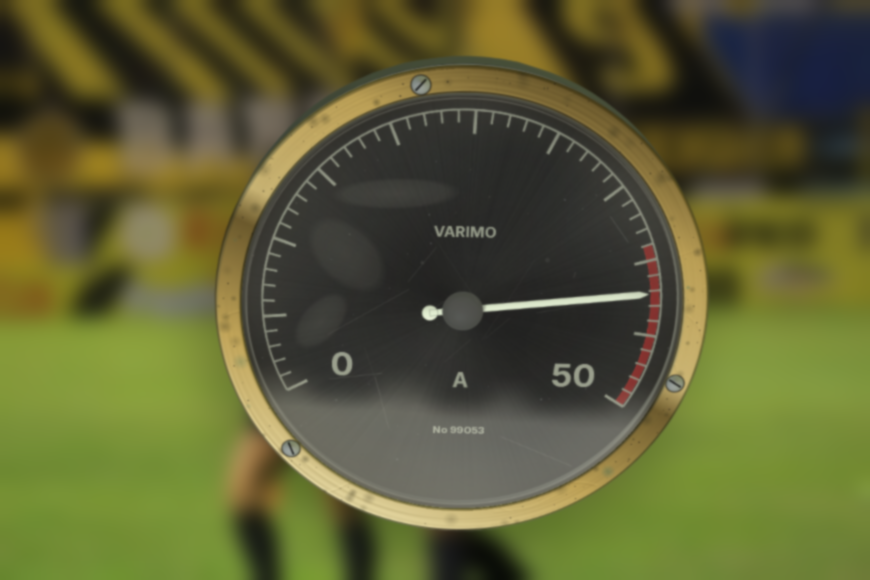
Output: 42 A
